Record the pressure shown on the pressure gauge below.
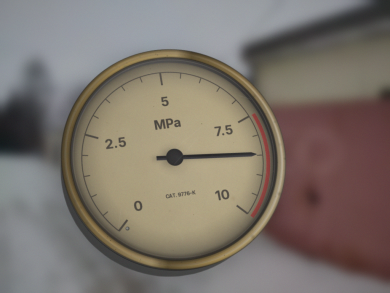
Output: 8.5 MPa
